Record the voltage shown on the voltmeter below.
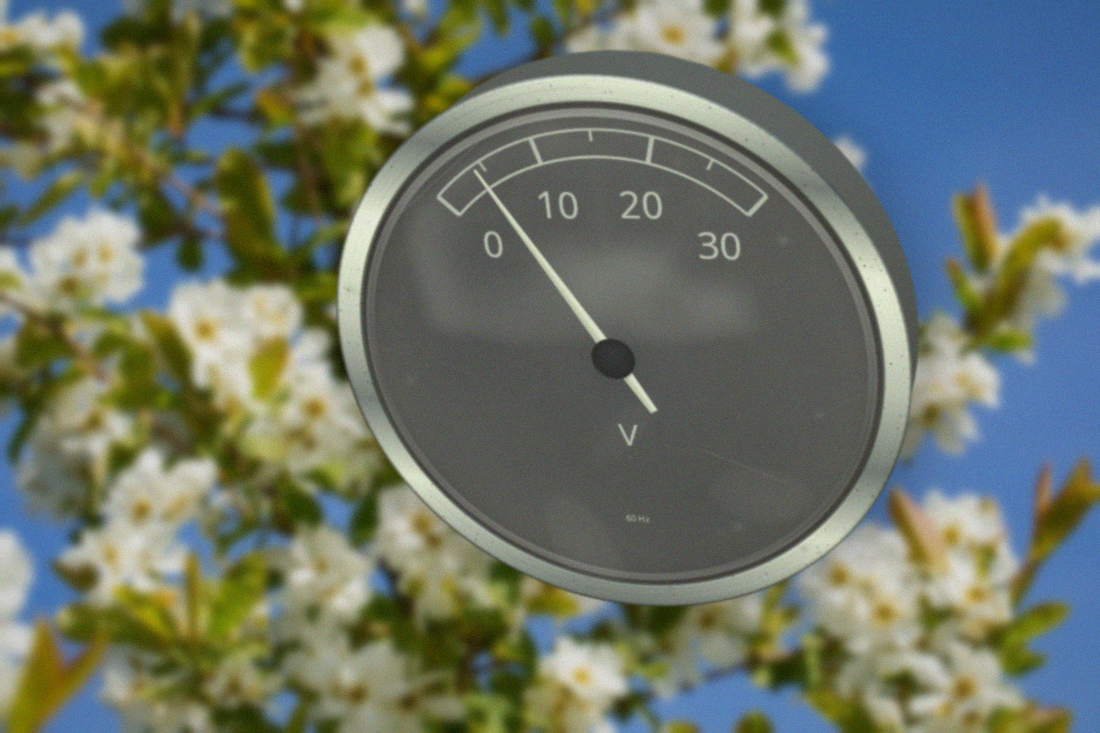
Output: 5 V
